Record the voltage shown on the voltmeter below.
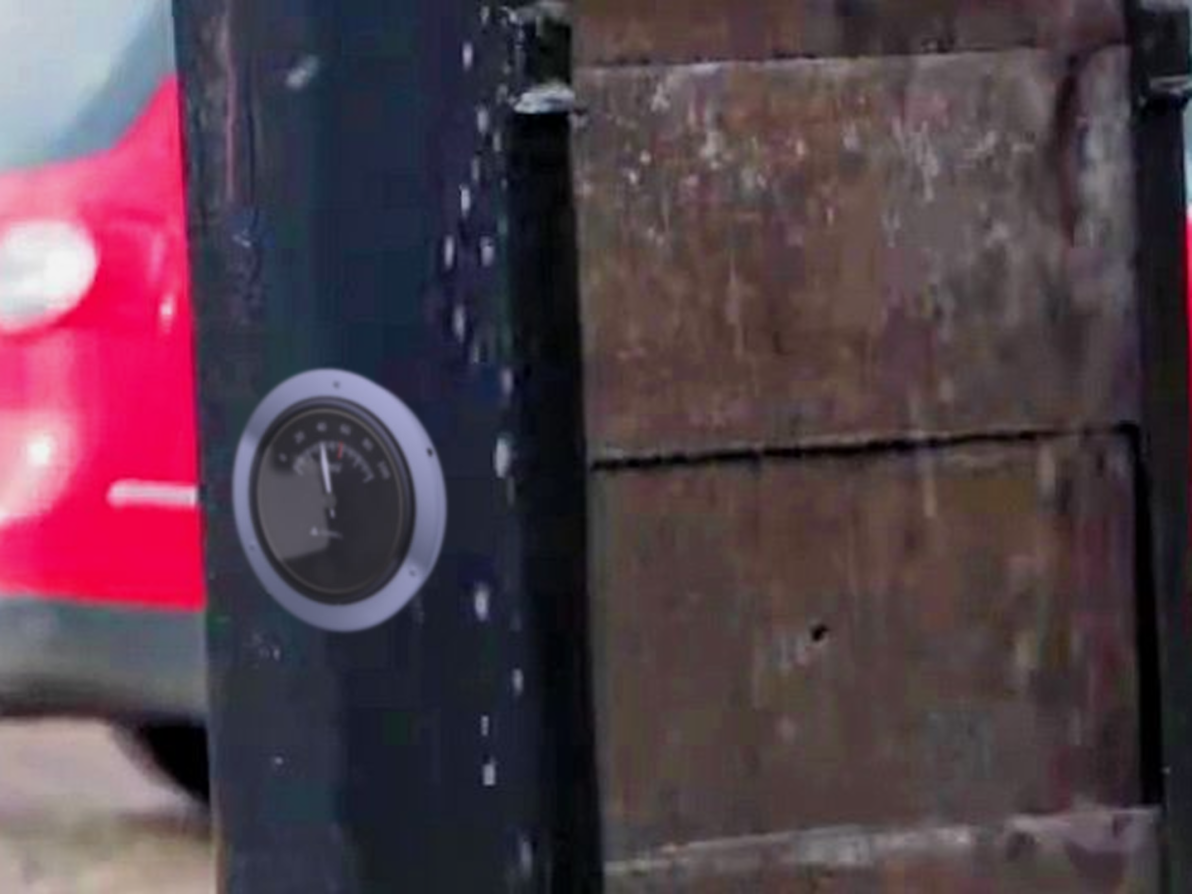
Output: 40 mV
